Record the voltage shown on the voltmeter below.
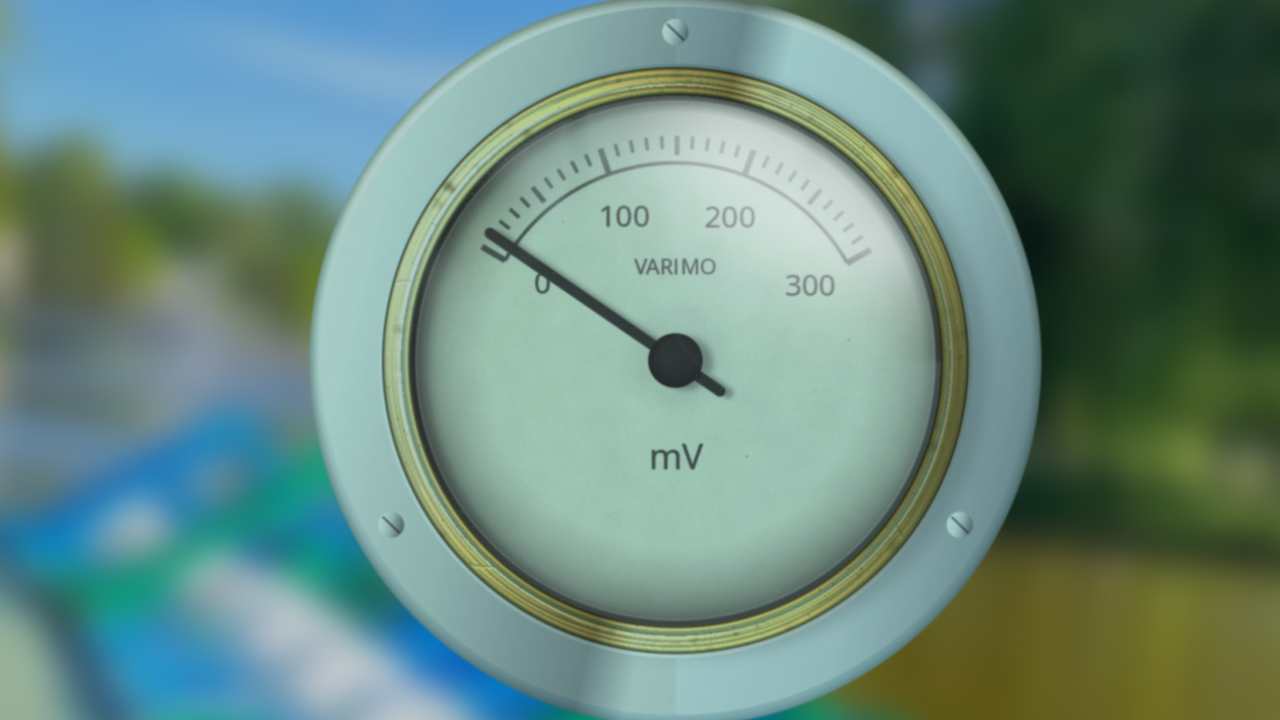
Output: 10 mV
